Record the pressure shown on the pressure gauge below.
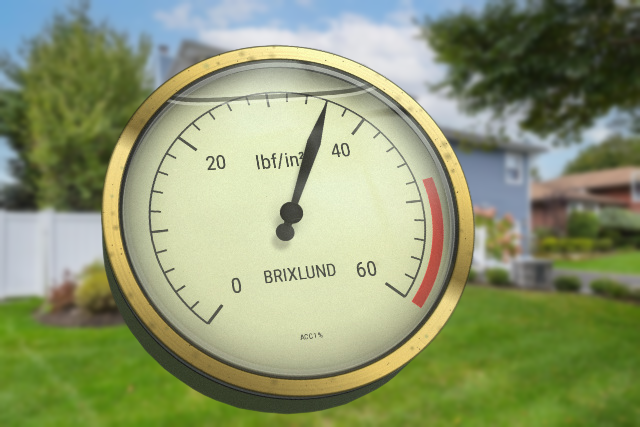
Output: 36 psi
